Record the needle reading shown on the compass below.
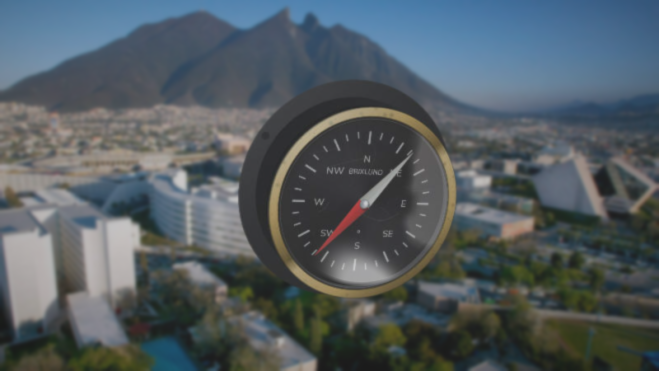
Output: 220 °
